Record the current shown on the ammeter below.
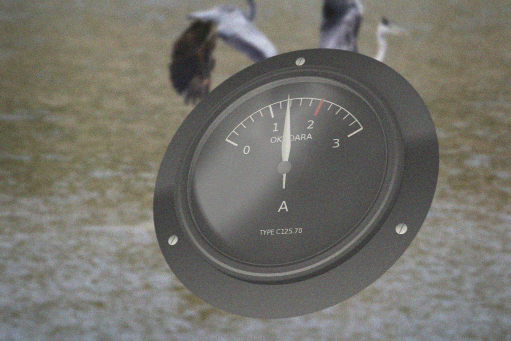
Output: 1.4 A
